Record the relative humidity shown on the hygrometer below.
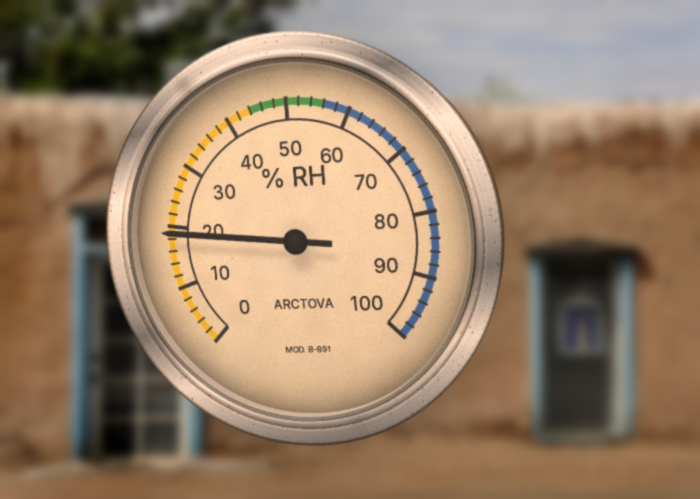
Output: 19 %
